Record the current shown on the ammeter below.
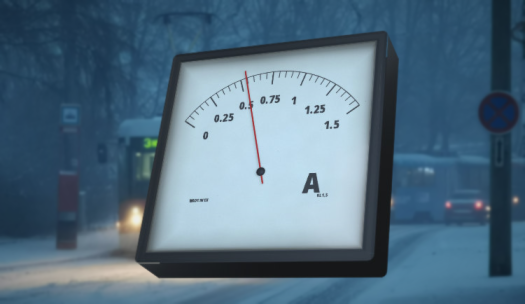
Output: 0.55 A
